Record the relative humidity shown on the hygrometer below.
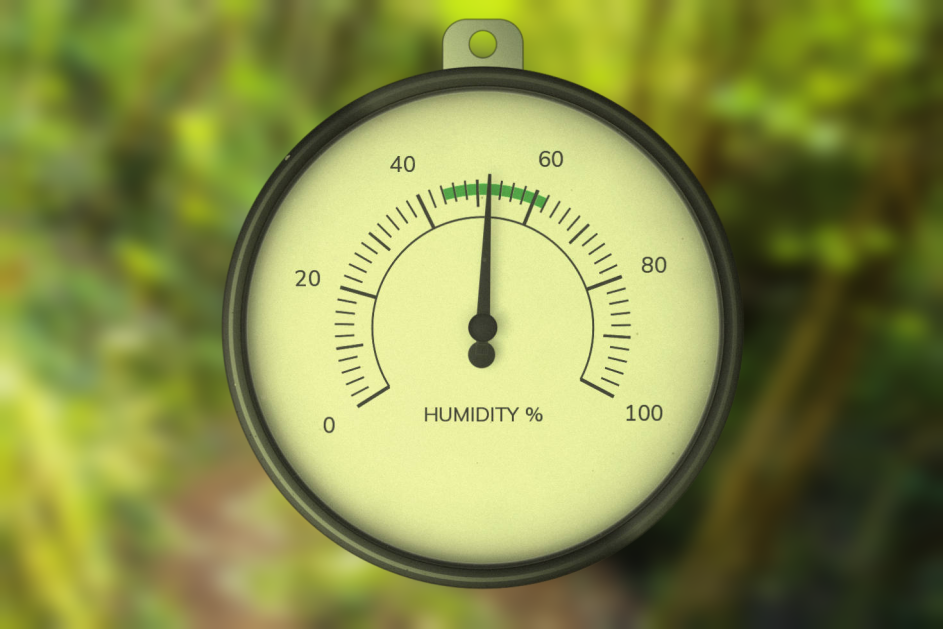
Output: 52 %
